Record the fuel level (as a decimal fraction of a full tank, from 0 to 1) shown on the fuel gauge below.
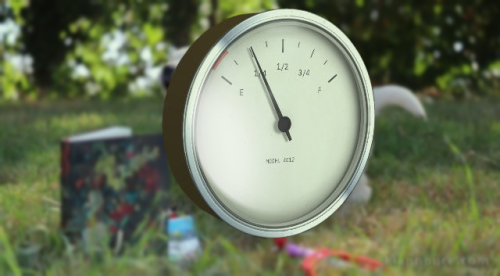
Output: 0.25
